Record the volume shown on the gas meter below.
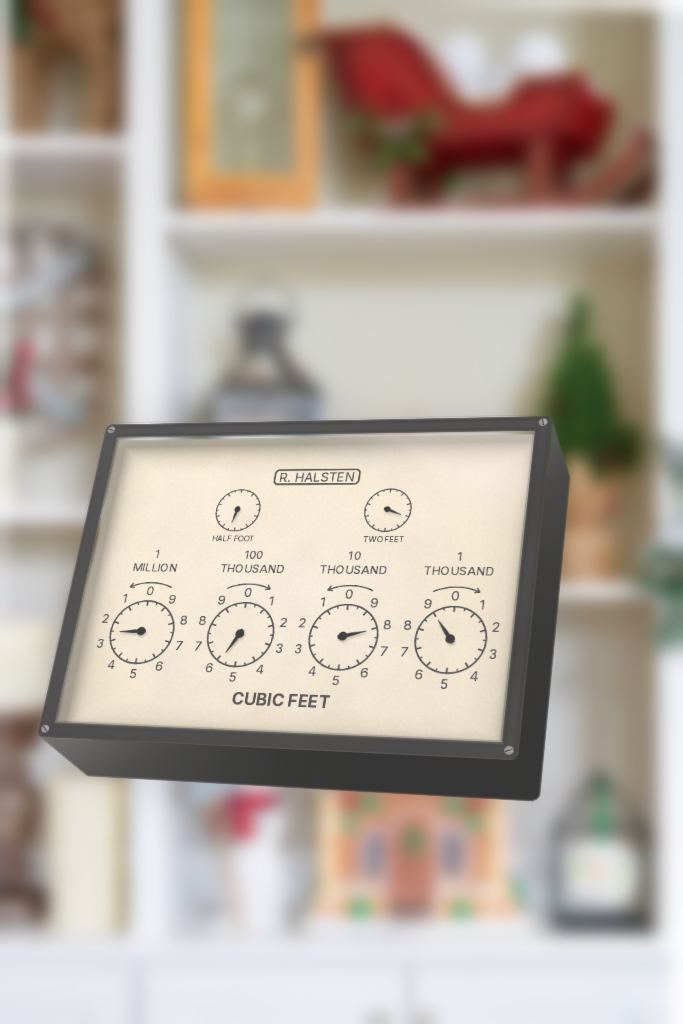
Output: 257900 ft³
